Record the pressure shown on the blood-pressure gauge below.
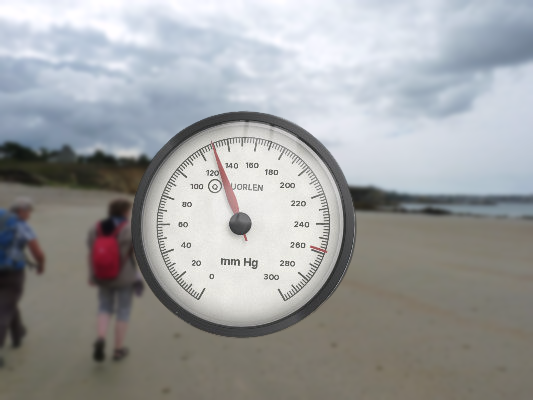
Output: 130 mmHg
